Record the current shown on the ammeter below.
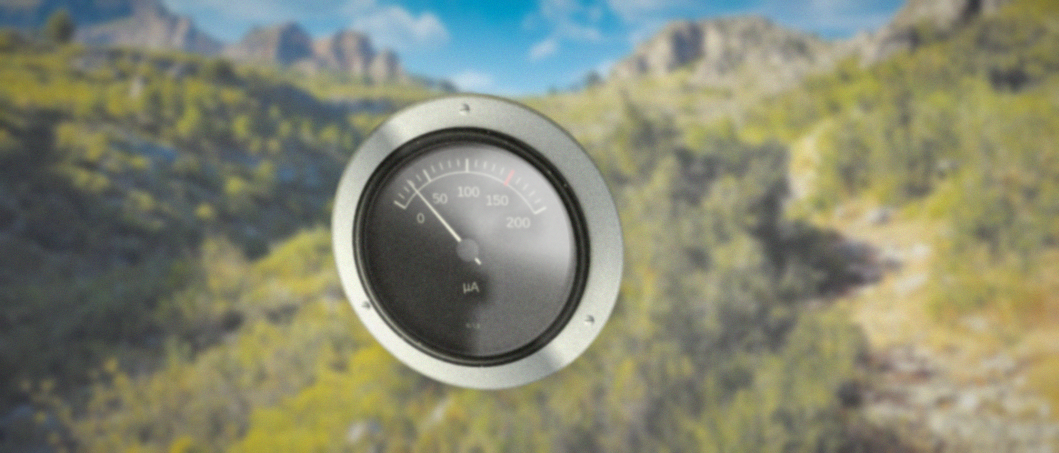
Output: 30 µA
